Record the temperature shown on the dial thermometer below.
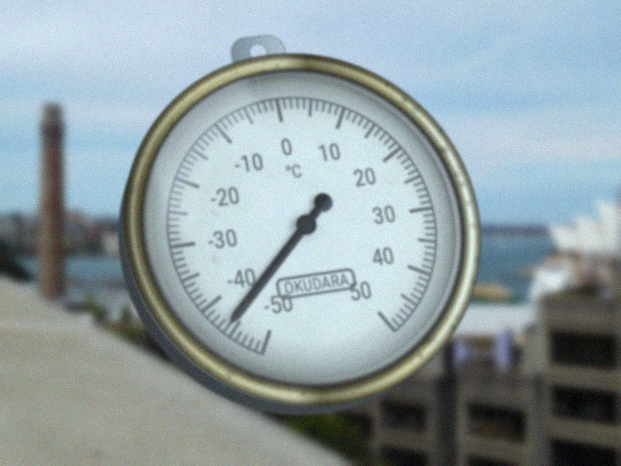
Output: -44 °C
